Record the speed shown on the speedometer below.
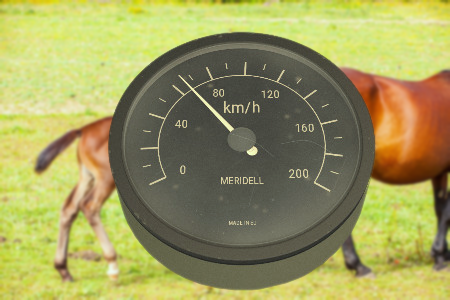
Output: 65 km/h
